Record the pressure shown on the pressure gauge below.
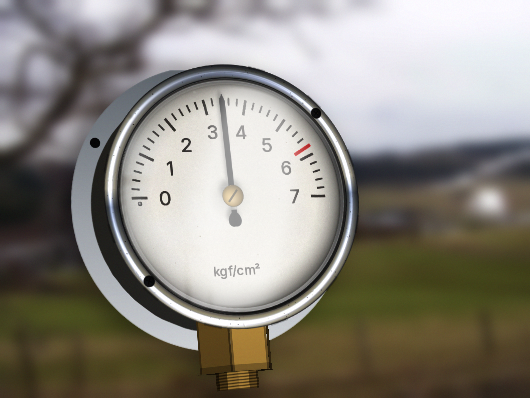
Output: 3.4 kg/cm²
